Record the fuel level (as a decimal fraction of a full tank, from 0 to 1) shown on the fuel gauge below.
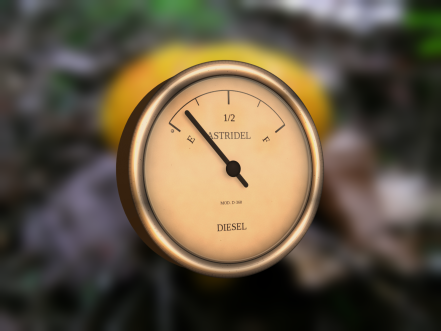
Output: 0.125
